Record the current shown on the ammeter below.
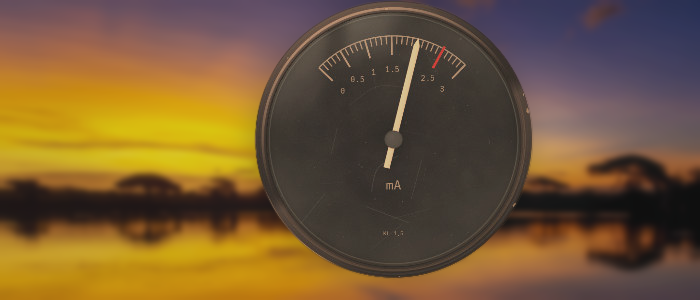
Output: 2 mA
